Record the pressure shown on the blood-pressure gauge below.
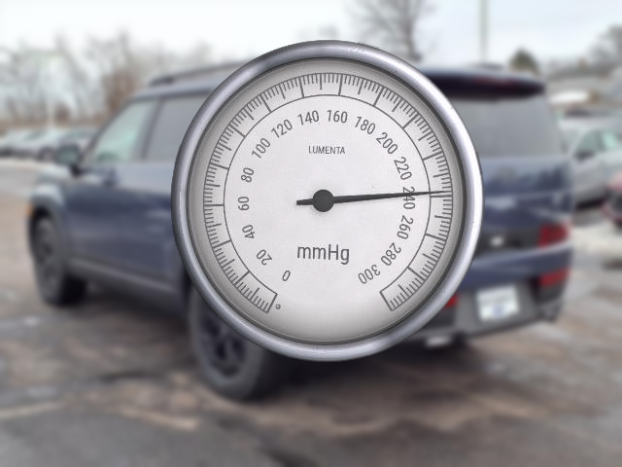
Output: 238 mmHg
